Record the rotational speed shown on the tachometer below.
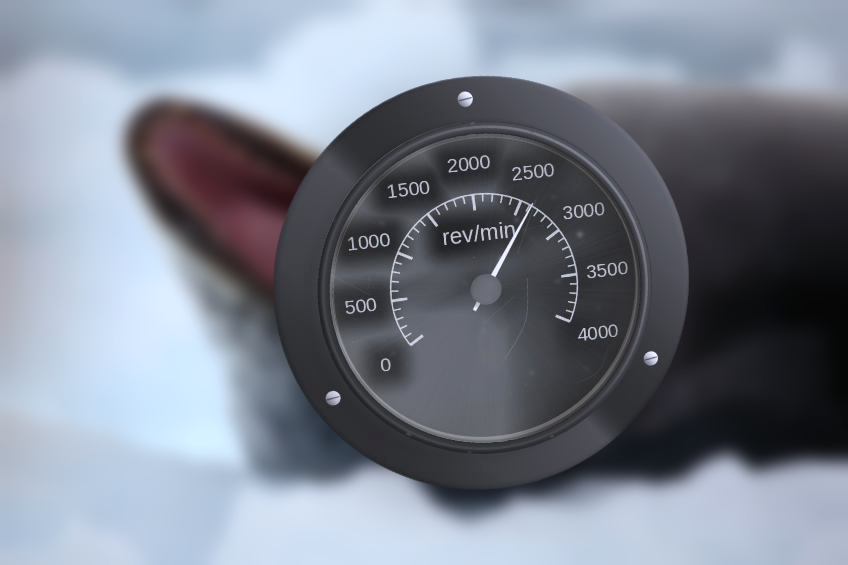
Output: 2600 rpm
